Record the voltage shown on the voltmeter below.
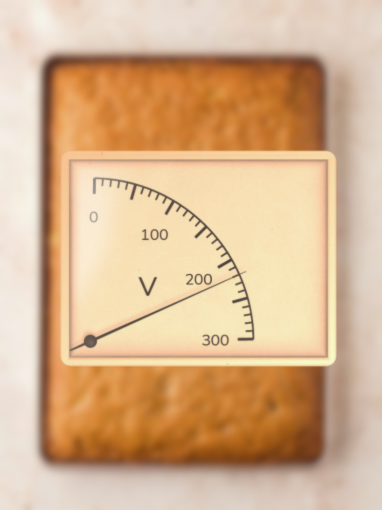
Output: 220 V
